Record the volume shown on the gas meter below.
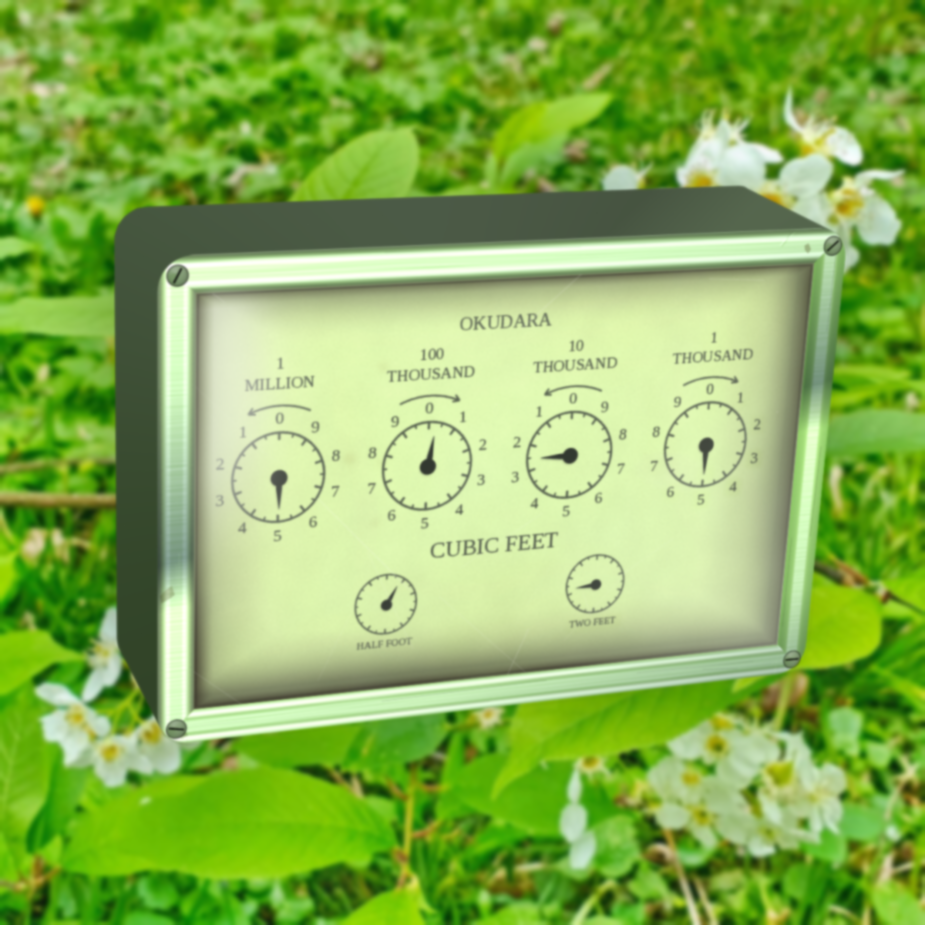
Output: 502500 ft³
